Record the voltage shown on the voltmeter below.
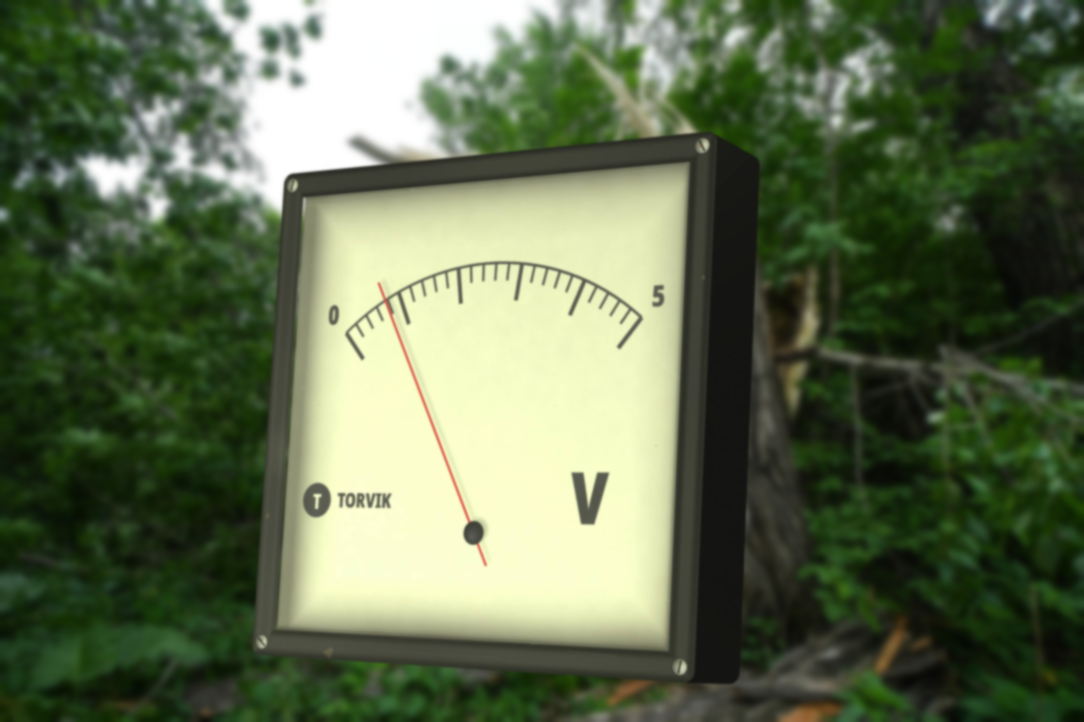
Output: 0.8 V
